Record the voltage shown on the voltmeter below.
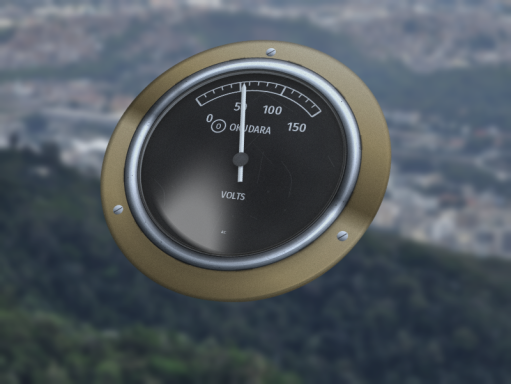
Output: 55 V
